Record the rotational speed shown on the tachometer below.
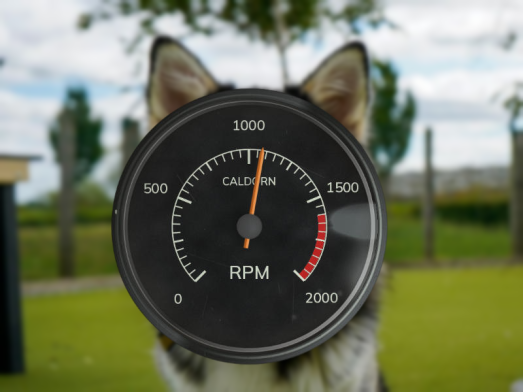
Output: 1075 rpm
